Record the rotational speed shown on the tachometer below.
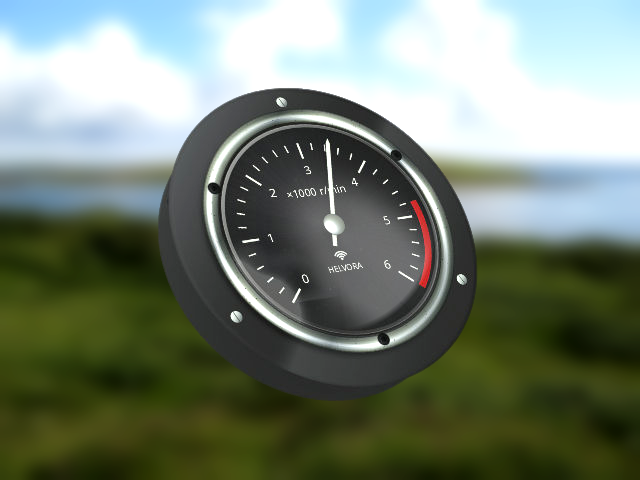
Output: 3400 rpm
